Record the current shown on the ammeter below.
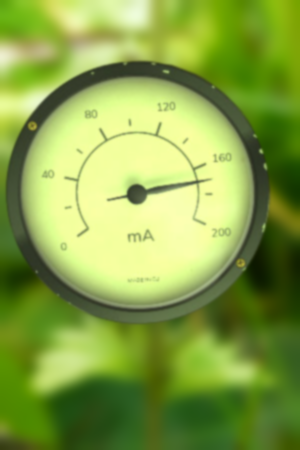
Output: 170 mA
